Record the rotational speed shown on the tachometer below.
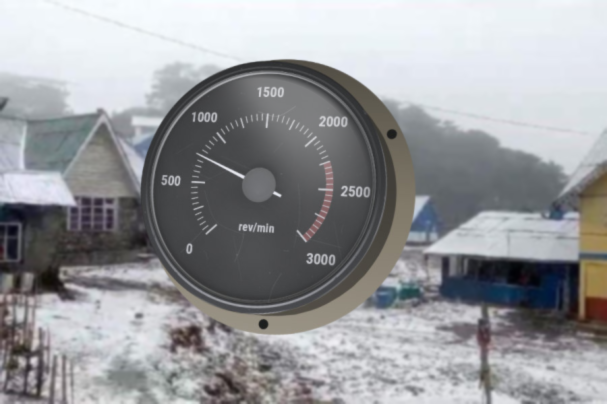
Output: 750 rpm
